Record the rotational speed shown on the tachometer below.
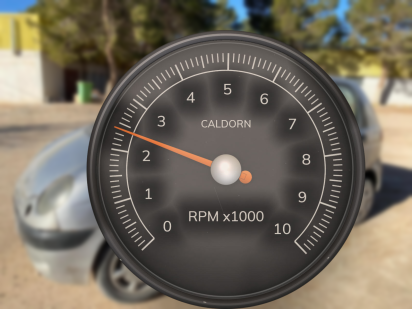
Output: 2400 rpm
